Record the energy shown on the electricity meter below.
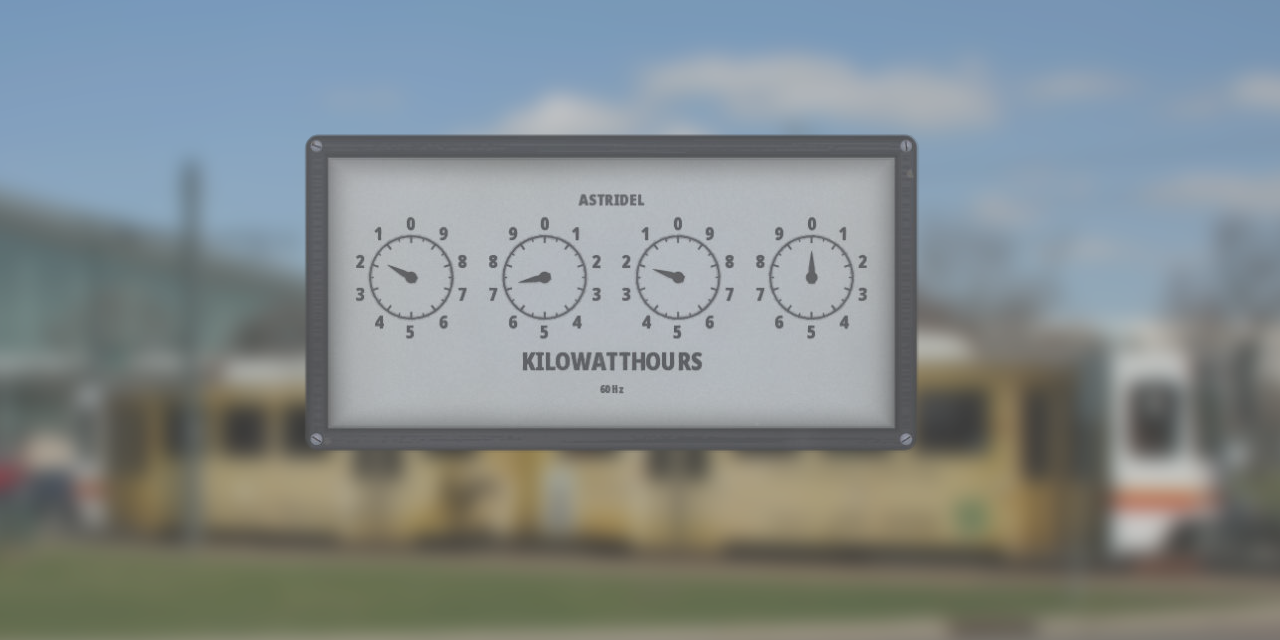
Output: 1720 kWh
